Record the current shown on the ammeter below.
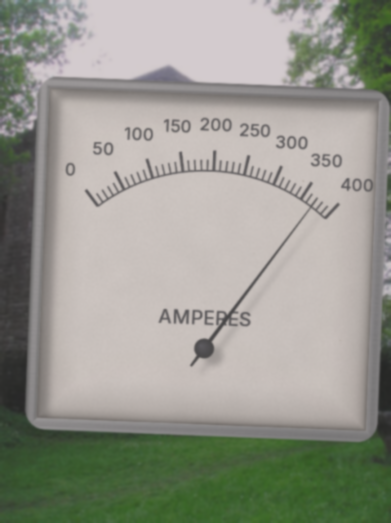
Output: 370 A
